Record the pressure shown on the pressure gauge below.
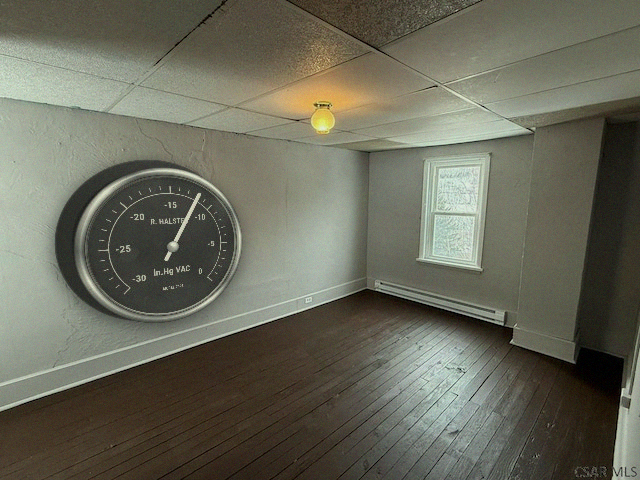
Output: -12 inHg
